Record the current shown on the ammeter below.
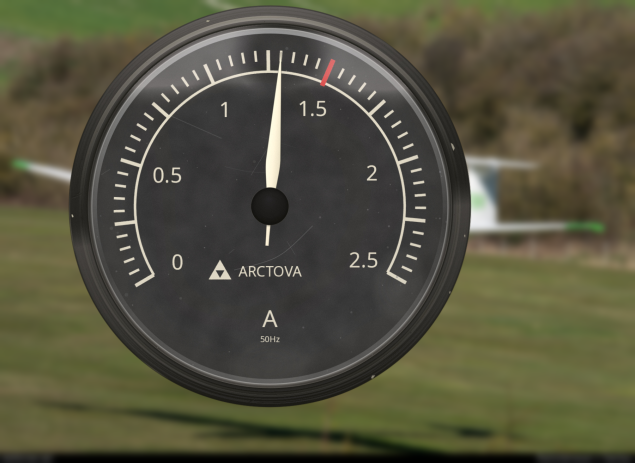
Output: 1.3 A
